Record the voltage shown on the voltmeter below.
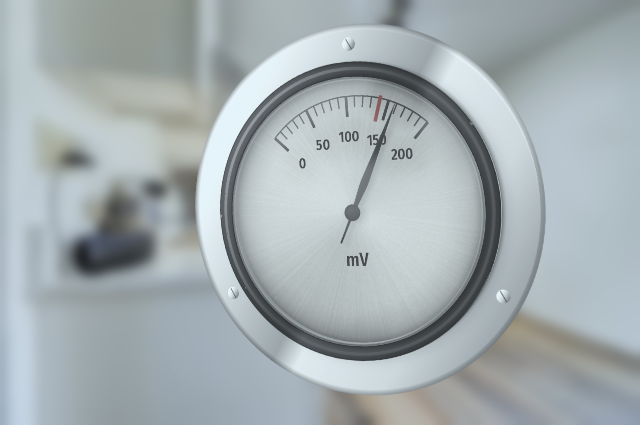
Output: 160 mV
